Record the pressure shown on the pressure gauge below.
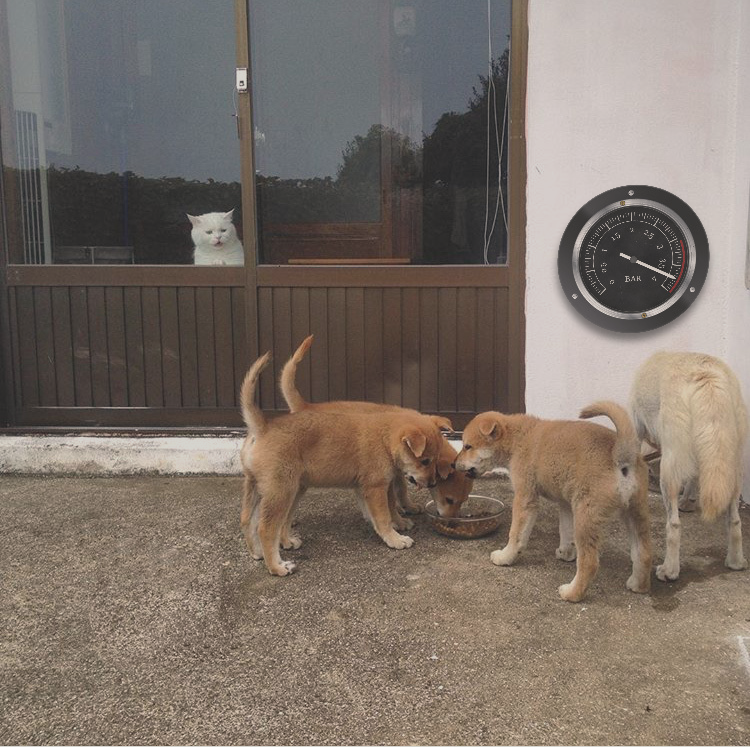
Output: 3.75 bar
